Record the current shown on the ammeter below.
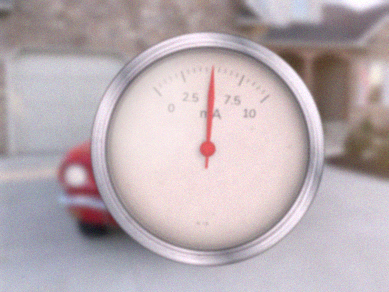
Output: 5 mA
